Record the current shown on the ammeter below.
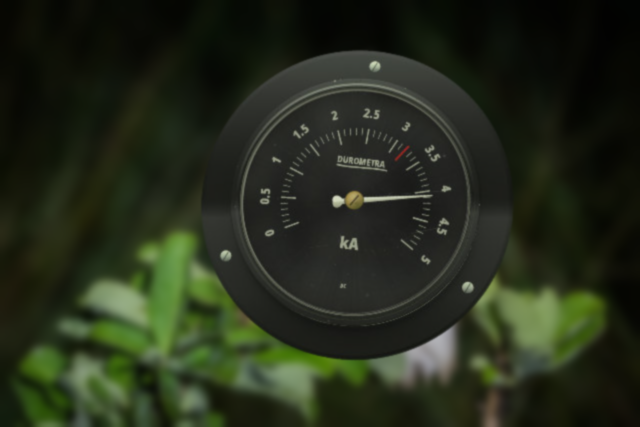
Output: 4.1 kA
